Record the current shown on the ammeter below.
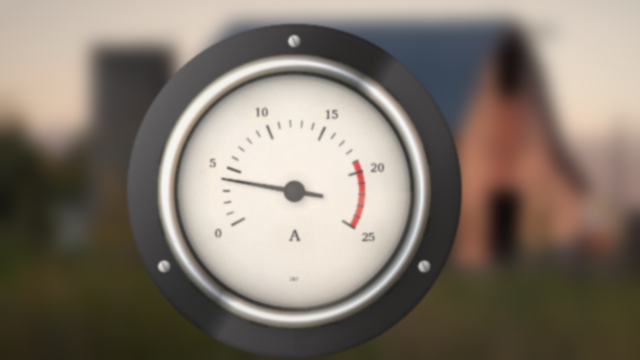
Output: 4 A
